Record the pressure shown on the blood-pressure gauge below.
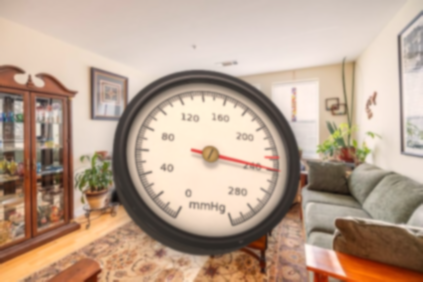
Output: 240 mmHg
